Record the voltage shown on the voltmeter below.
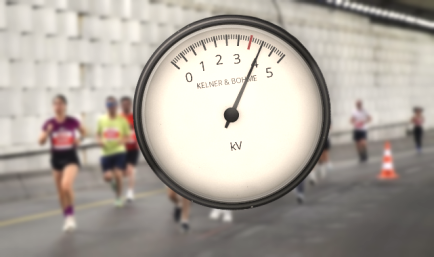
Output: 4 kV
